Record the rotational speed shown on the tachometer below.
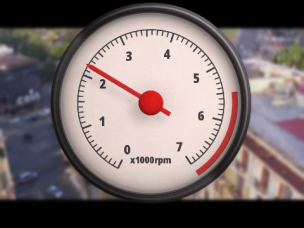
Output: 2200 rpm
